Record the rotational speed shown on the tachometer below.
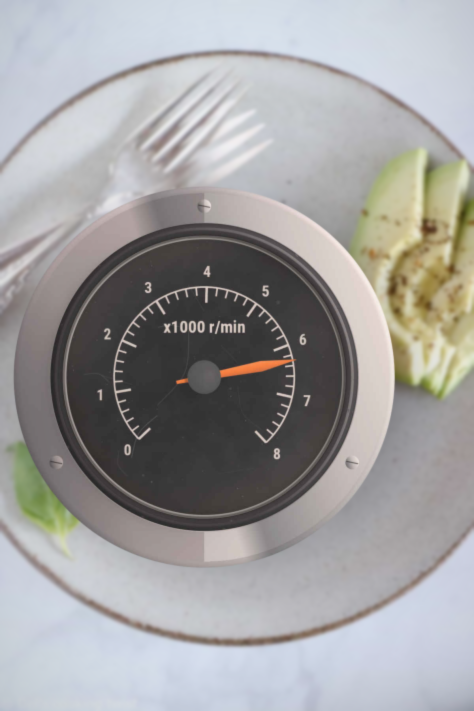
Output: 6300 rpm
